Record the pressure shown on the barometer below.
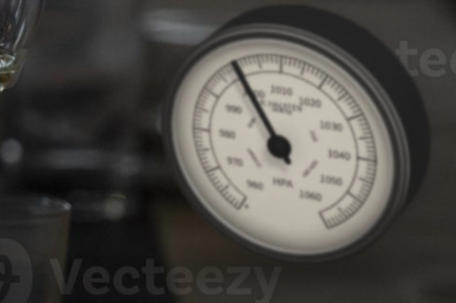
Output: 1000 hPa
